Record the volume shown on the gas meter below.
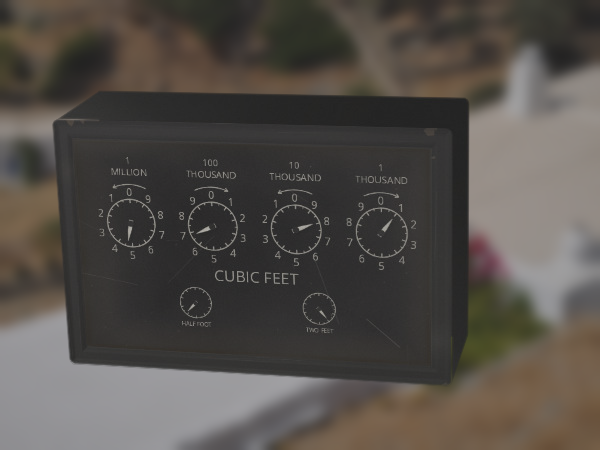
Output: 468100 ft³
